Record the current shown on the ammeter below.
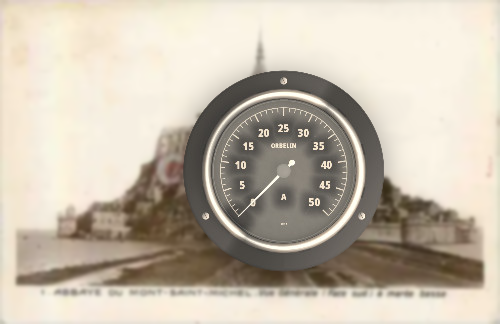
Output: 0 A
